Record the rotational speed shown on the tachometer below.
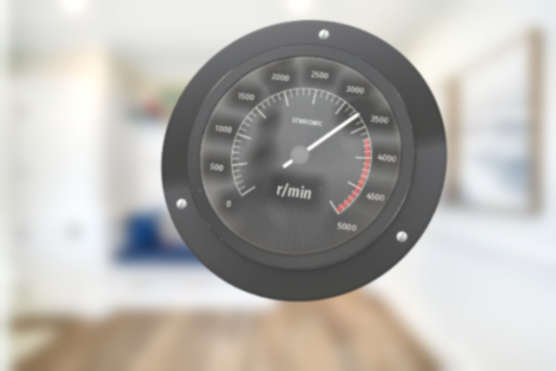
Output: 3300 rpm
